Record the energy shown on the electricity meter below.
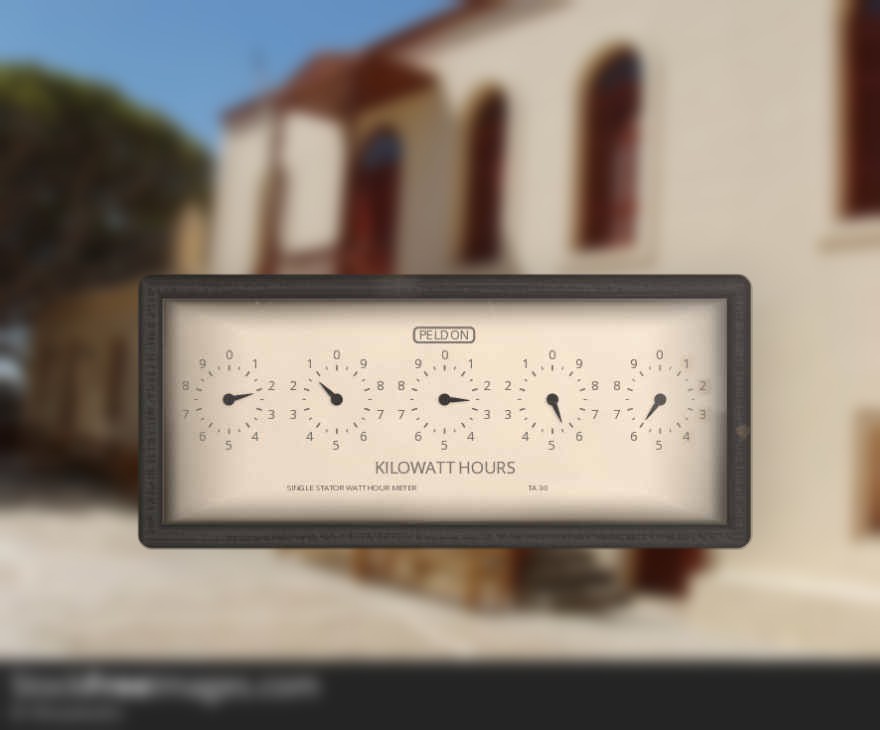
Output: 21256 kWh
